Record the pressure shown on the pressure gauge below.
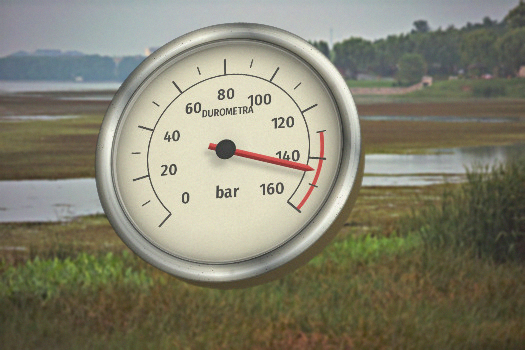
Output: 145 bar
